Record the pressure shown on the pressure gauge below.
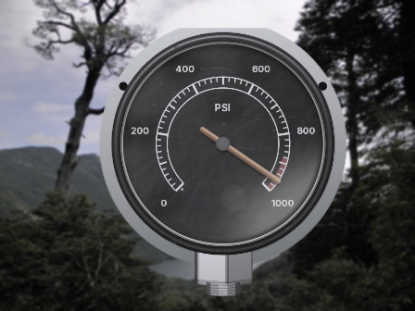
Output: 960 psi
